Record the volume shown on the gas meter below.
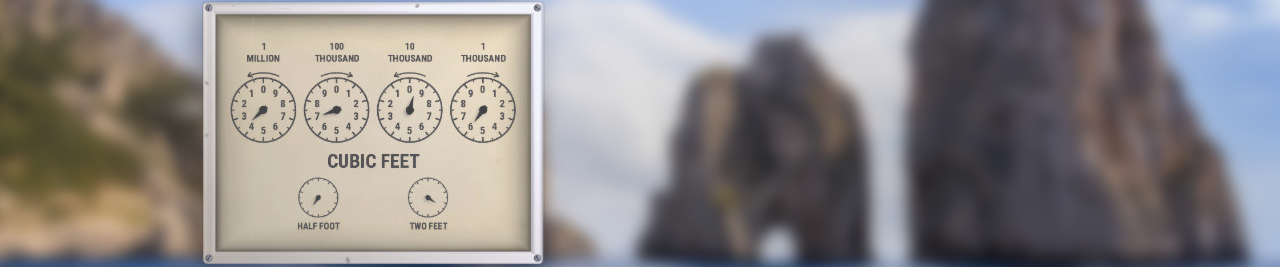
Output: 369600 ft³
